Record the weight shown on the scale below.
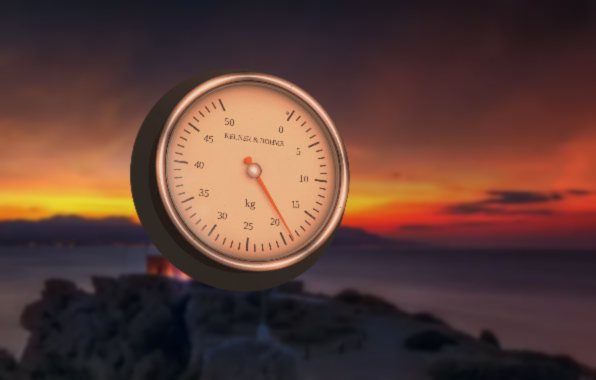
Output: 19 kg
